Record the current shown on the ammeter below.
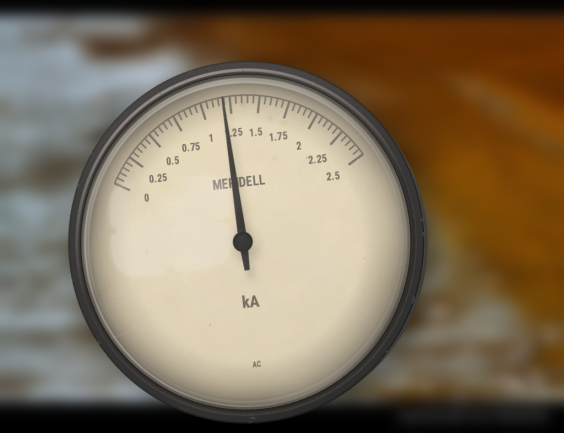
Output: 1.2 kA
